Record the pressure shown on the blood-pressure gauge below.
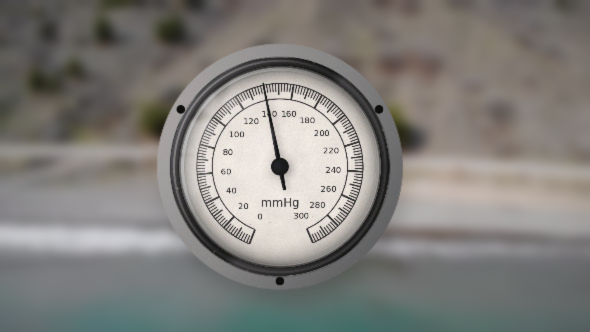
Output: 140 mmHg
